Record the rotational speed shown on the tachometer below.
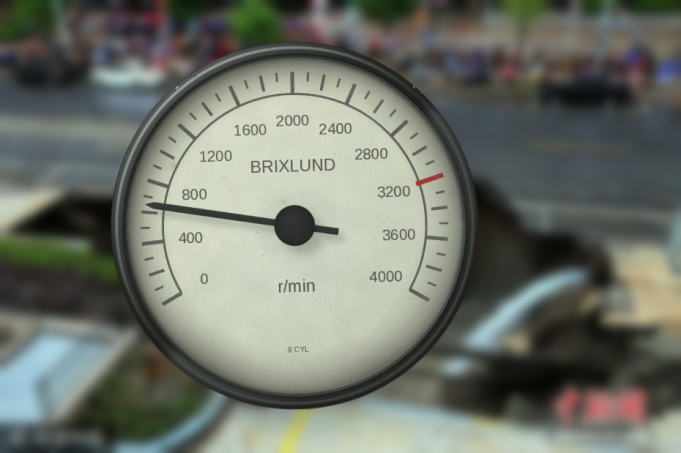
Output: 650 rpm
